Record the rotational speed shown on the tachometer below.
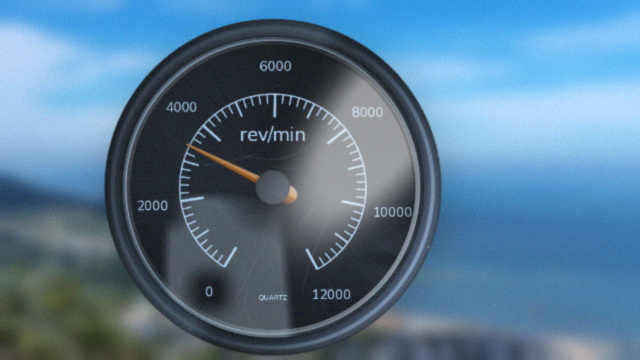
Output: 3400 rpm
